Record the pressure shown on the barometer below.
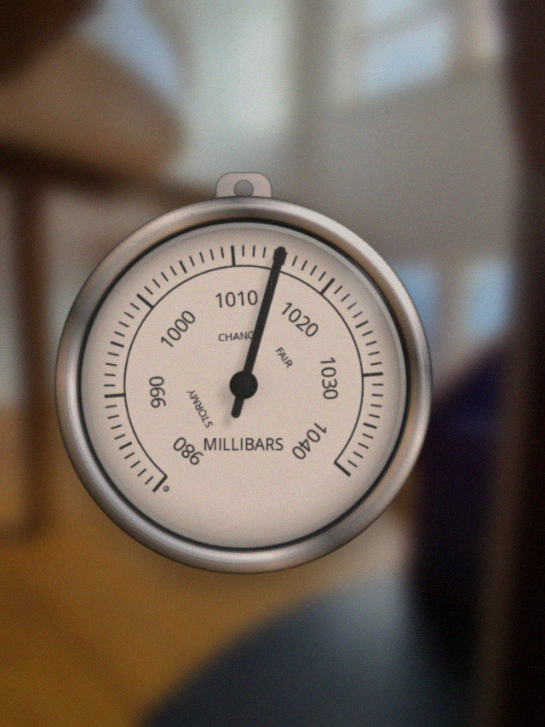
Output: 1014.5 mbar
